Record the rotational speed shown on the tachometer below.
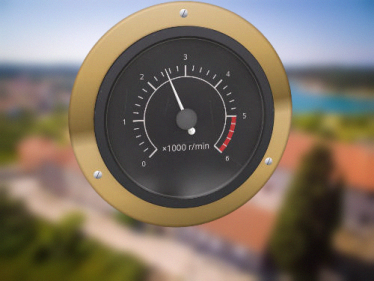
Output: 2500 rpm
